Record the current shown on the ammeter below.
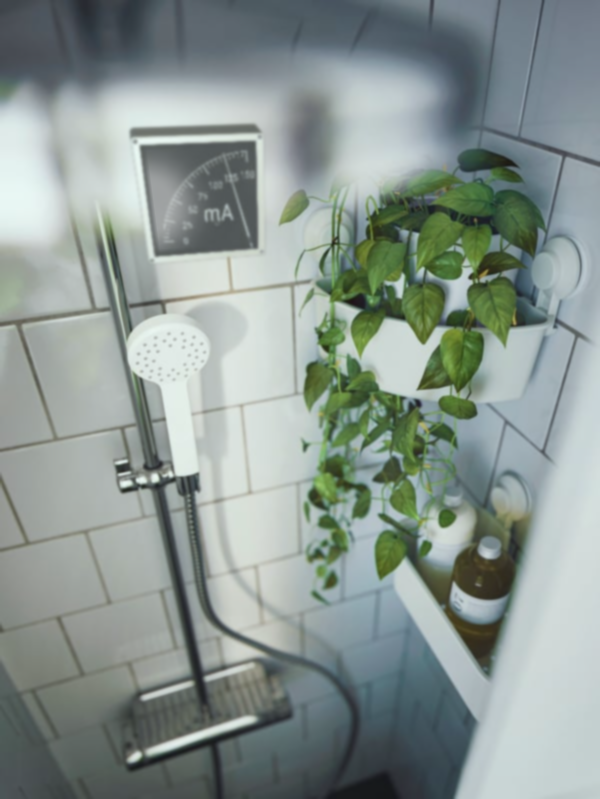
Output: 125 mA
